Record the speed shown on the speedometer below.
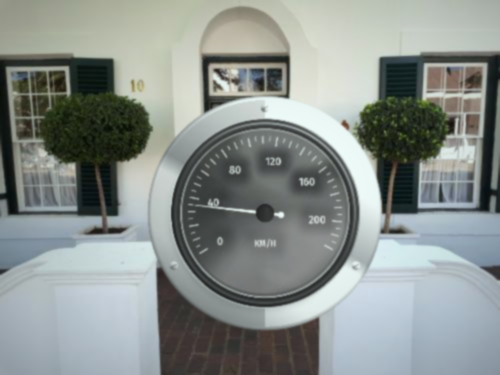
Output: 35 km/h
